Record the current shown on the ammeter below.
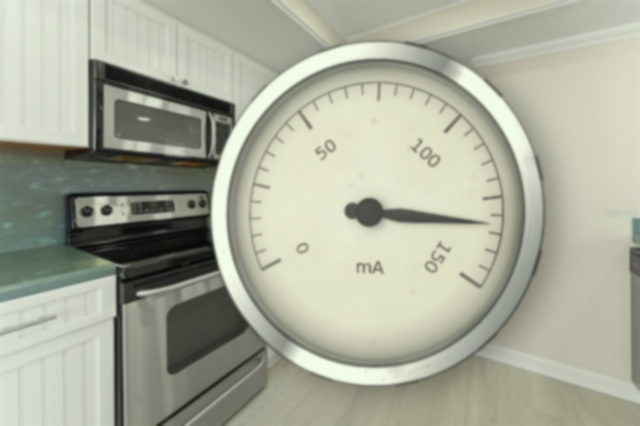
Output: 132.5 mA
